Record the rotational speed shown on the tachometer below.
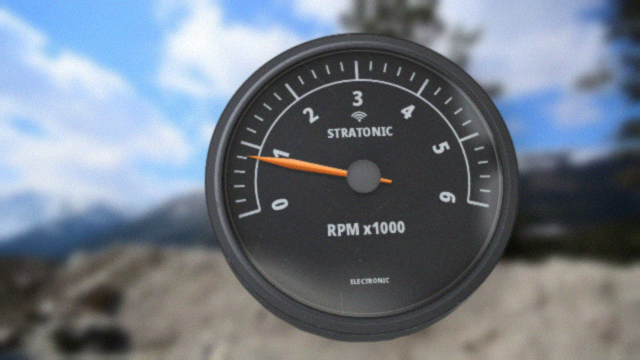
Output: 800 rpm
